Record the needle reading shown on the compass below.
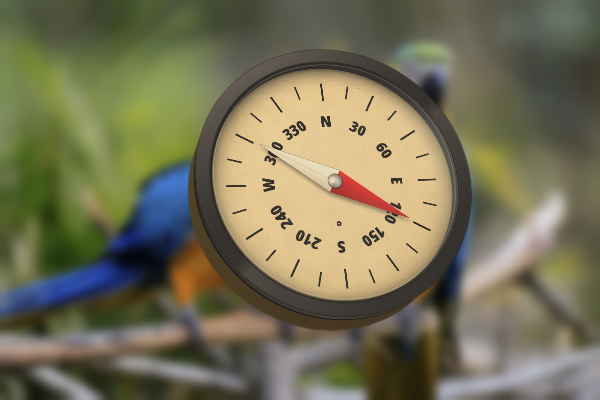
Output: 120 °
